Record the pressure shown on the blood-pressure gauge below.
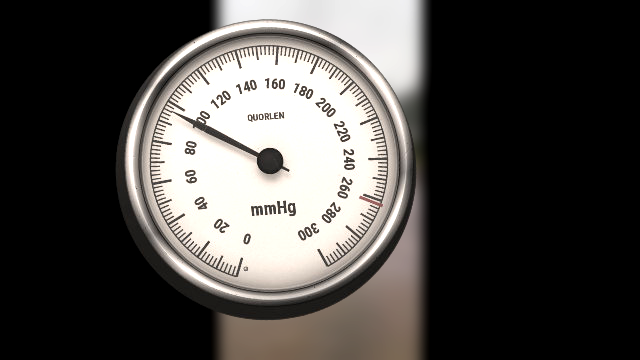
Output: 96 mmHg
